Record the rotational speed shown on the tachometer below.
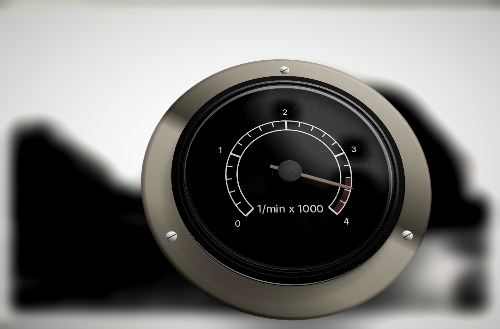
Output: 3600 rpm
